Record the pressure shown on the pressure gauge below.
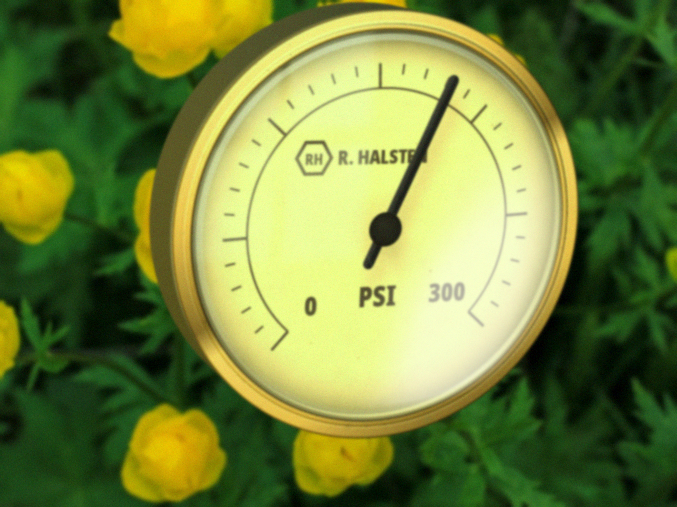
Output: 180 psi
